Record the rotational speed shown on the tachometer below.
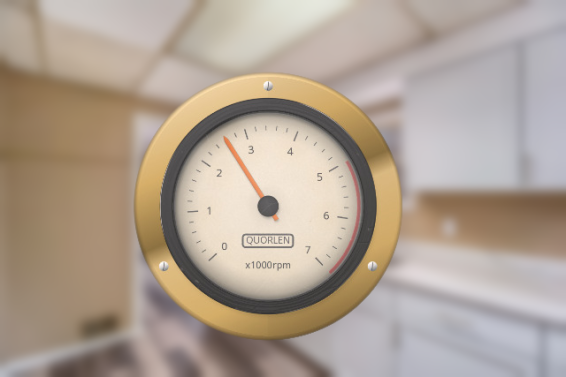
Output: 2600 rpm
